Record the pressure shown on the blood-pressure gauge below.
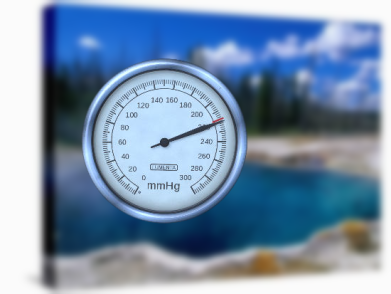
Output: 220 mmHg
